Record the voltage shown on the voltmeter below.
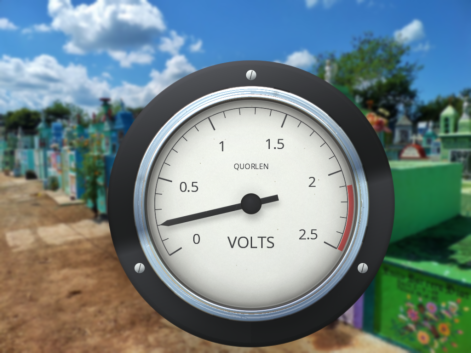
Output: 0.2 V
